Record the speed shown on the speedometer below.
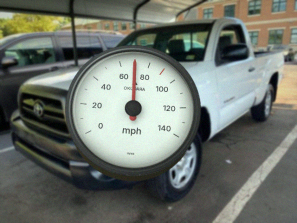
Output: 70 mph
